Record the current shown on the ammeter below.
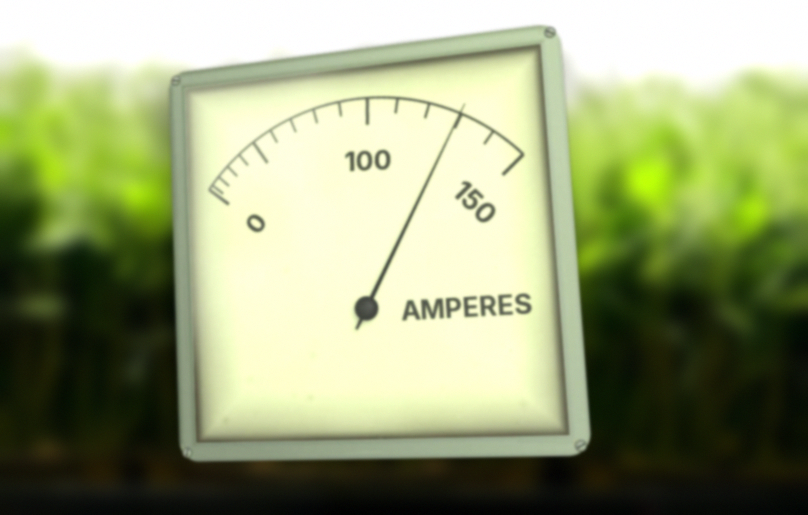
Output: 130 A
